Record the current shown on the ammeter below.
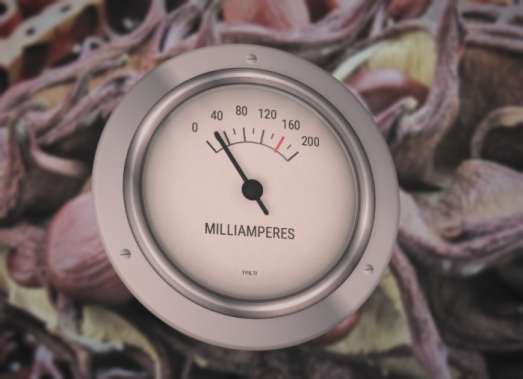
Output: 20 mA
